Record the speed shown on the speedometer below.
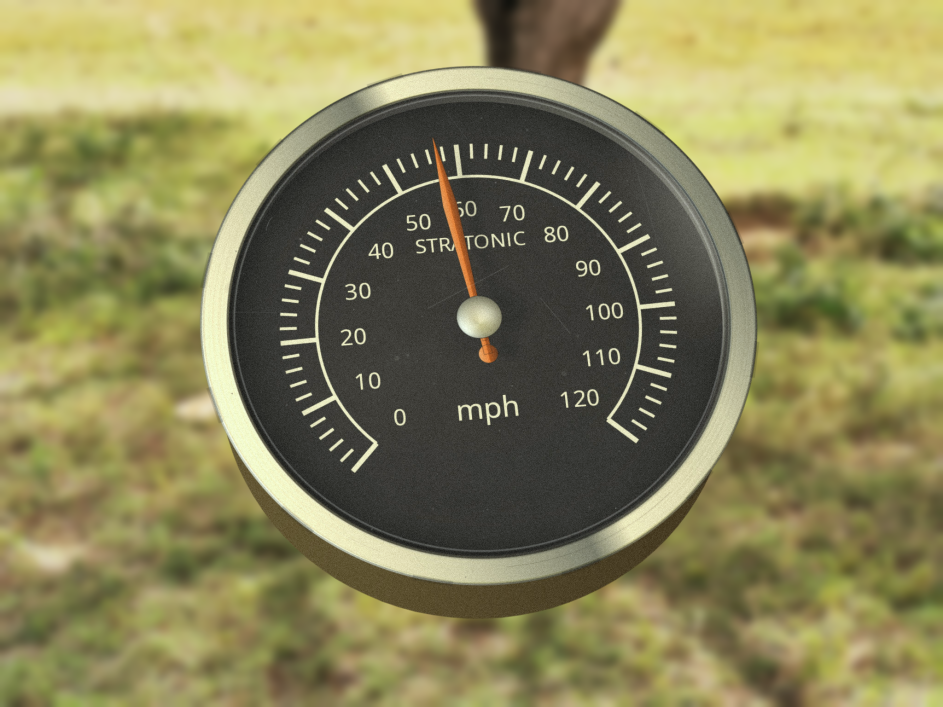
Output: 57 mph
